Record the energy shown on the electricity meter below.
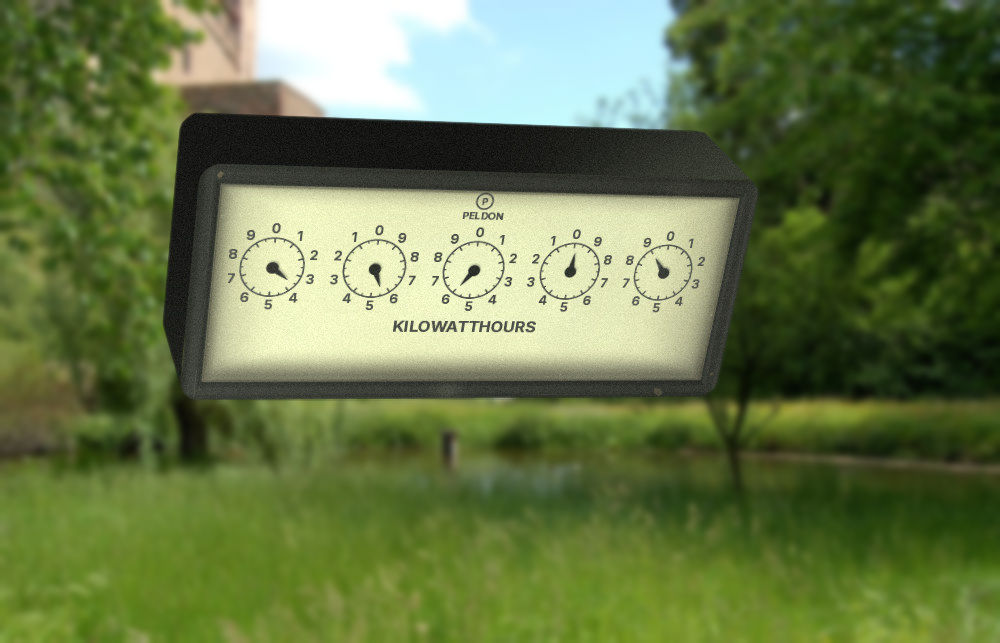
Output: 35599 kWh
